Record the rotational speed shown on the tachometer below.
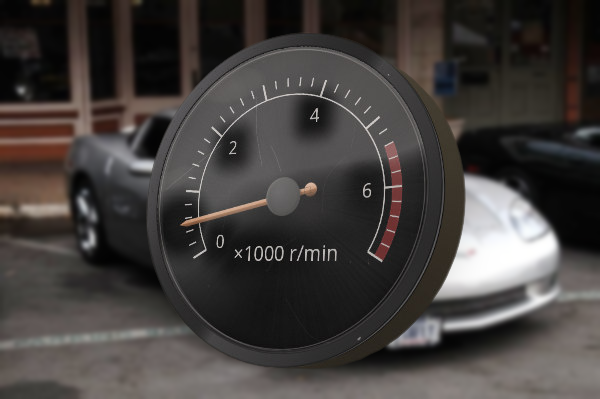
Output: 500 rpm
